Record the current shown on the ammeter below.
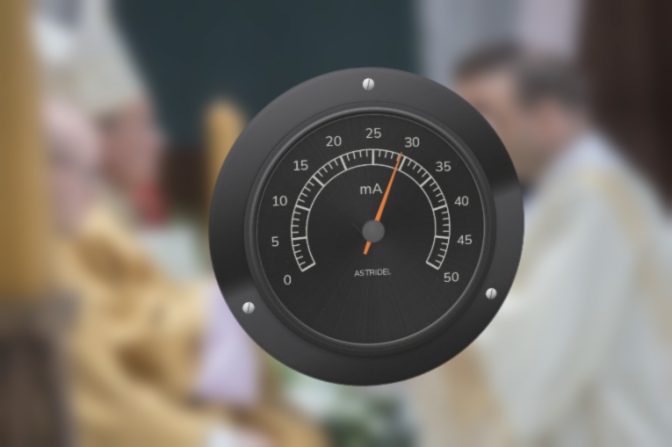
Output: 29 mA
